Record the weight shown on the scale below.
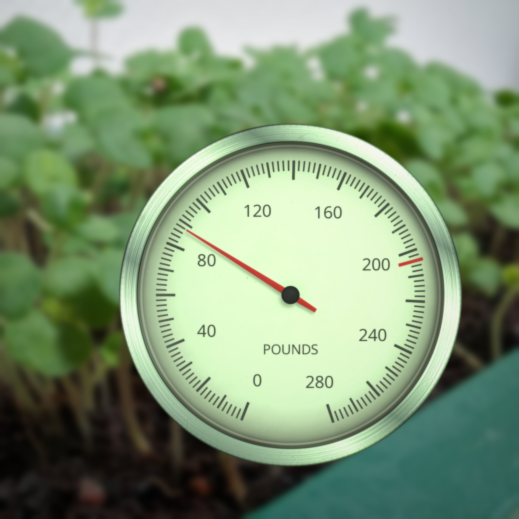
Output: 88 lb
